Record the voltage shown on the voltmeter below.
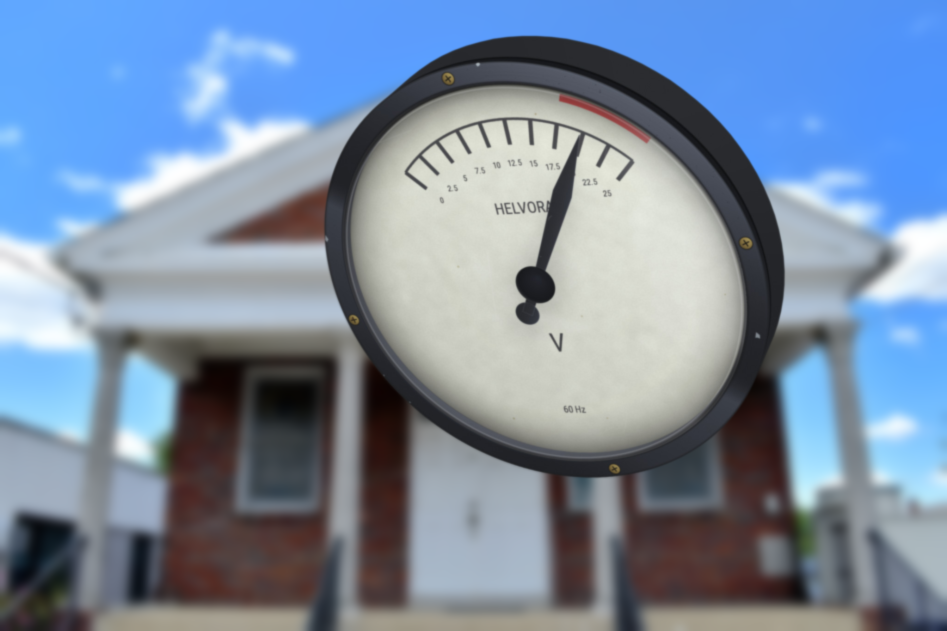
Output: 20 V
